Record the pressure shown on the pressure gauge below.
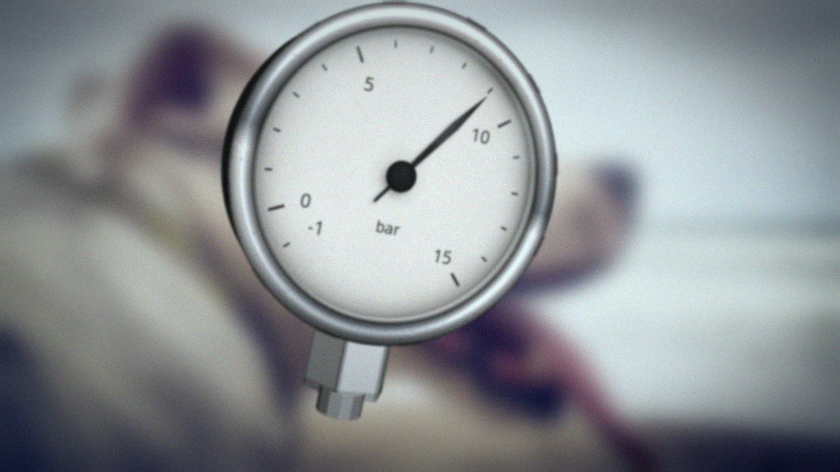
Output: 9 bar
